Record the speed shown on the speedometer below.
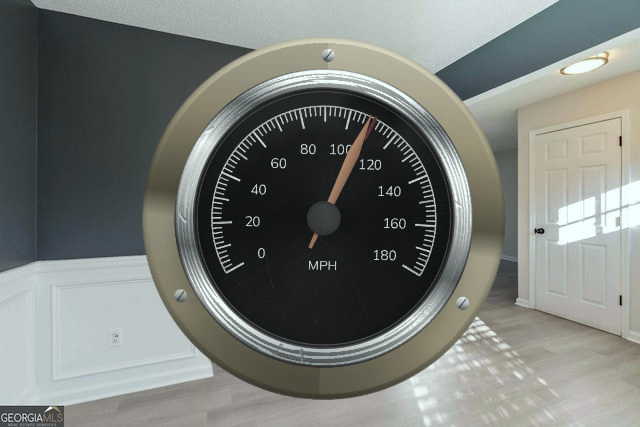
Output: 108 mph
